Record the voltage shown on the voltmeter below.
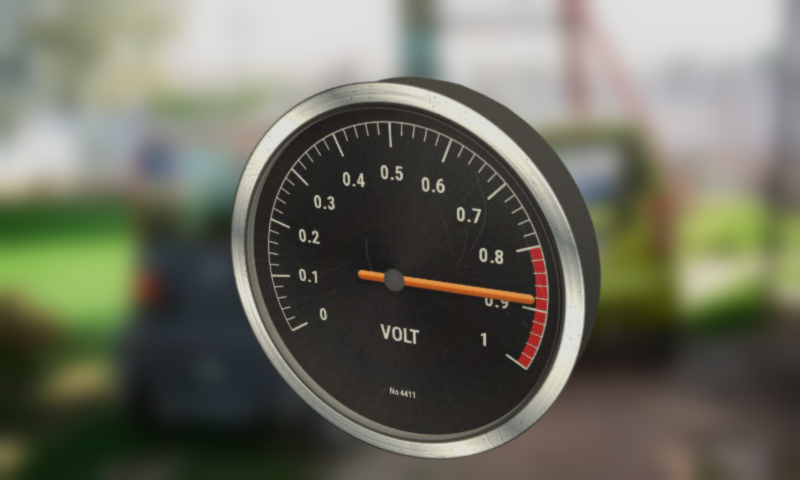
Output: 0.88 V
